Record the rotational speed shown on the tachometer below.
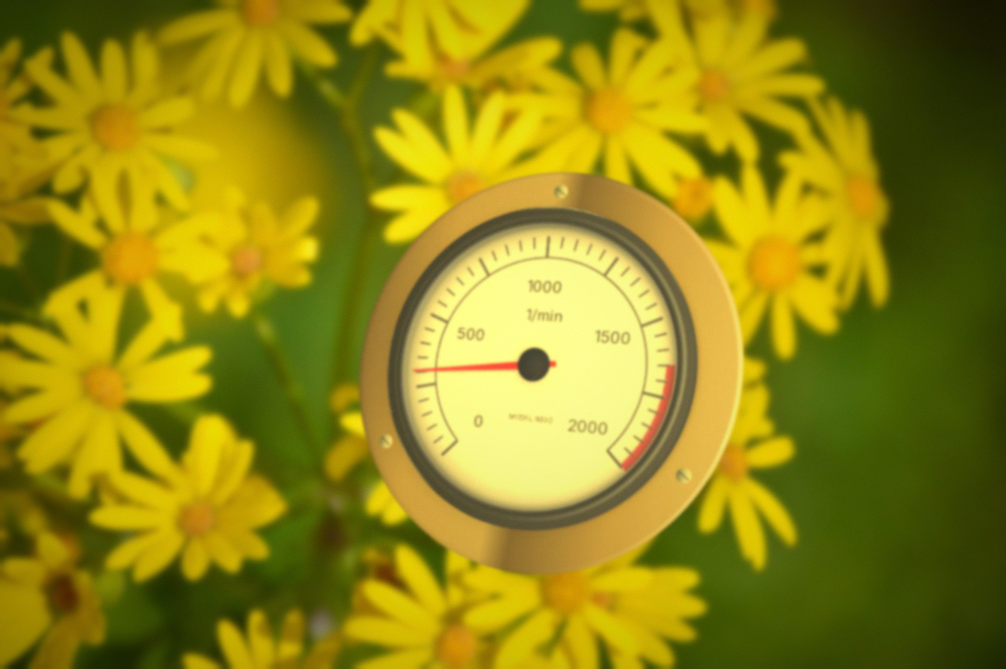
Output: 300 rpm
